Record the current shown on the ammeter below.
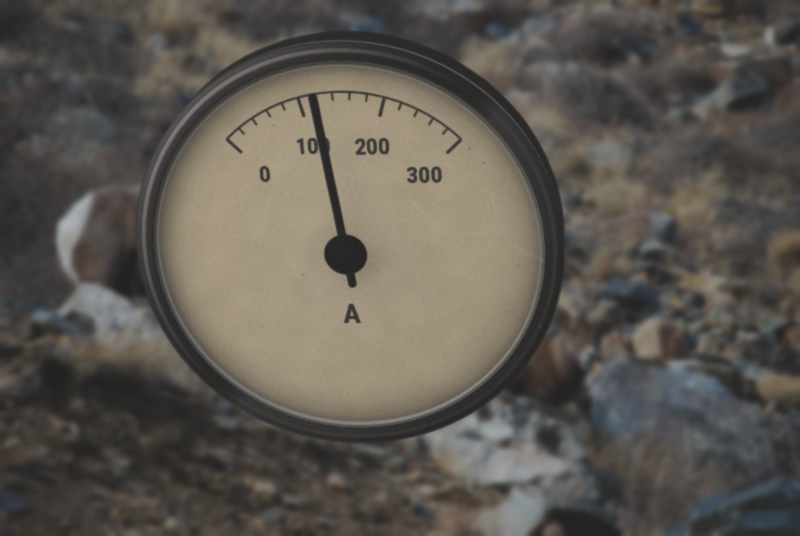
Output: 120 A
